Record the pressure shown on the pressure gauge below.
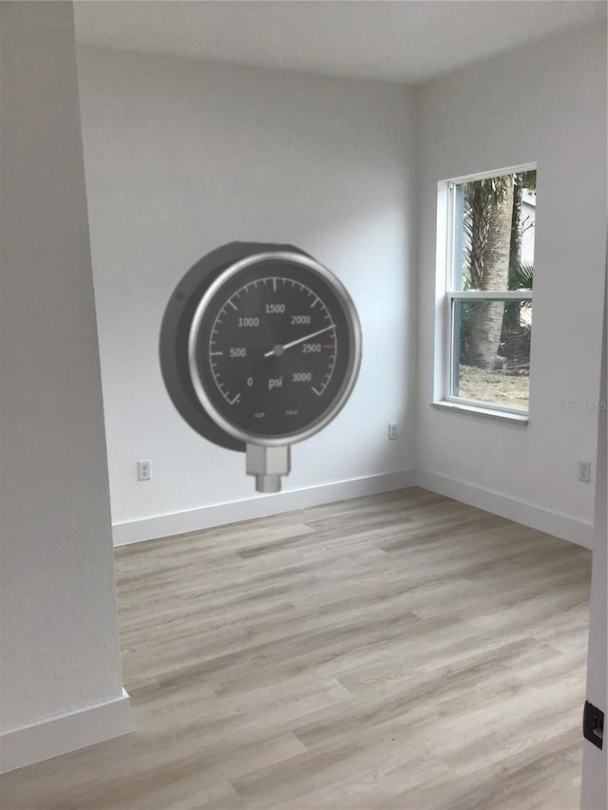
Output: 2300 psi
